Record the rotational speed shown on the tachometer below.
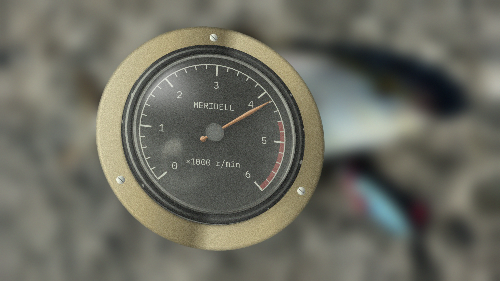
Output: 4200 rpm
